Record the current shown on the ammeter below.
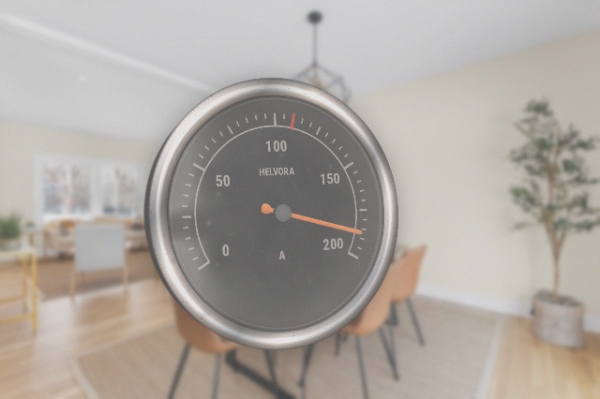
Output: 187.5 A
